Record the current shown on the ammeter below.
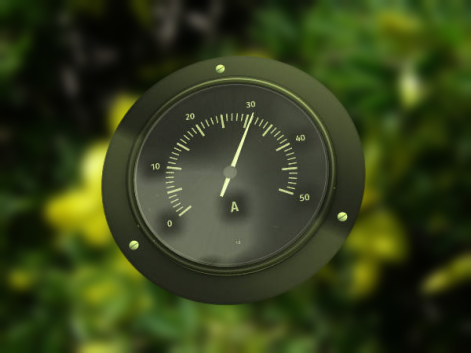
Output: 31 A
